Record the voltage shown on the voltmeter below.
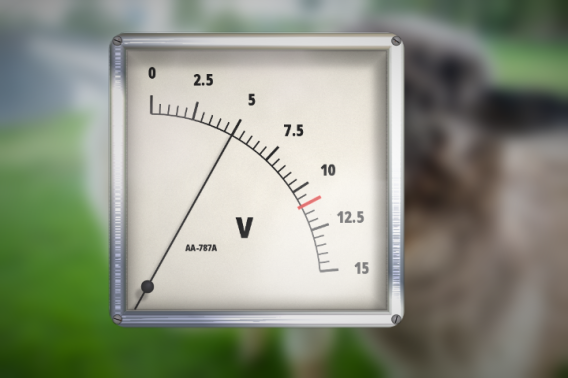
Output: 5 V
